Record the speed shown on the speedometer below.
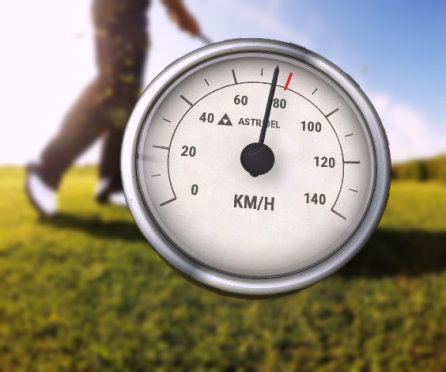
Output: 75 km/h
